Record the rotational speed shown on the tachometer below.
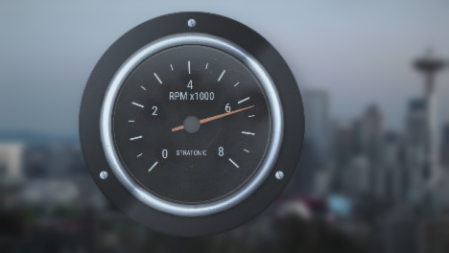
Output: 6250 rpm
